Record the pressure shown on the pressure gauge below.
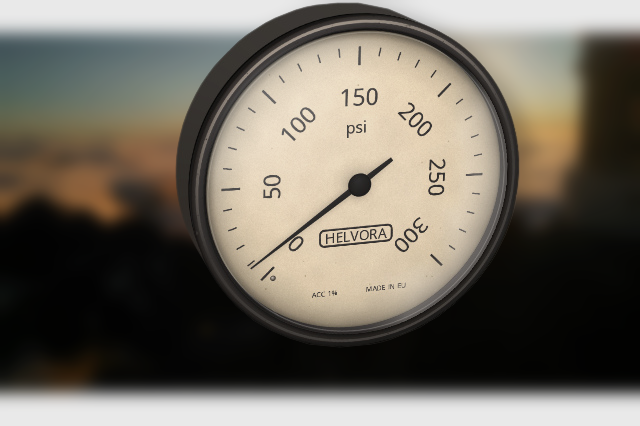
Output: 10 psi
